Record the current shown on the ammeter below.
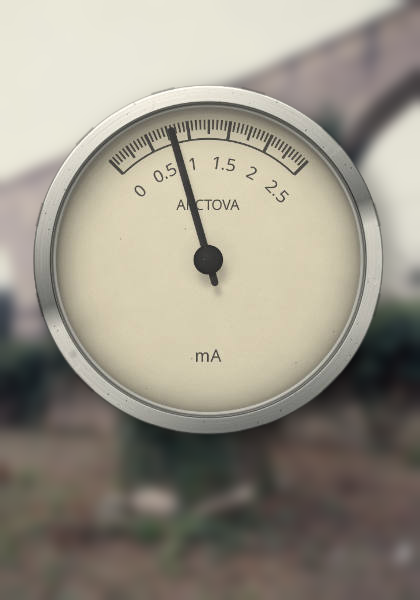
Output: 0.8 mA
